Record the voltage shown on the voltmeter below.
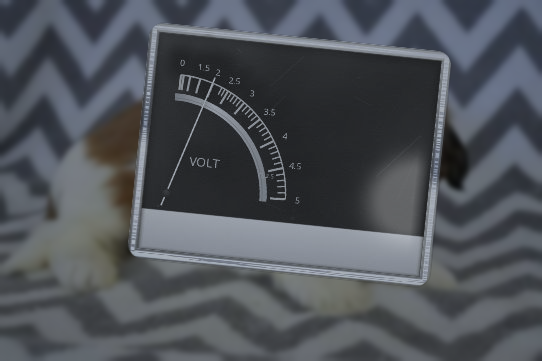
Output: 2 V
